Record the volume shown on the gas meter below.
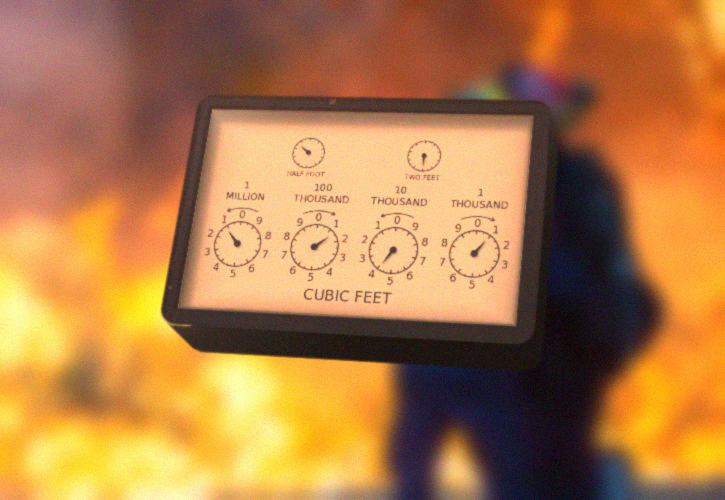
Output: 114100 ft³
